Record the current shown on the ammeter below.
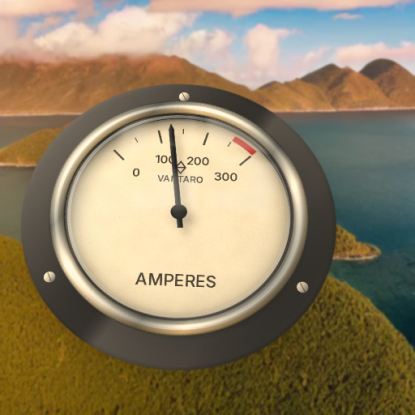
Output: 125 A
